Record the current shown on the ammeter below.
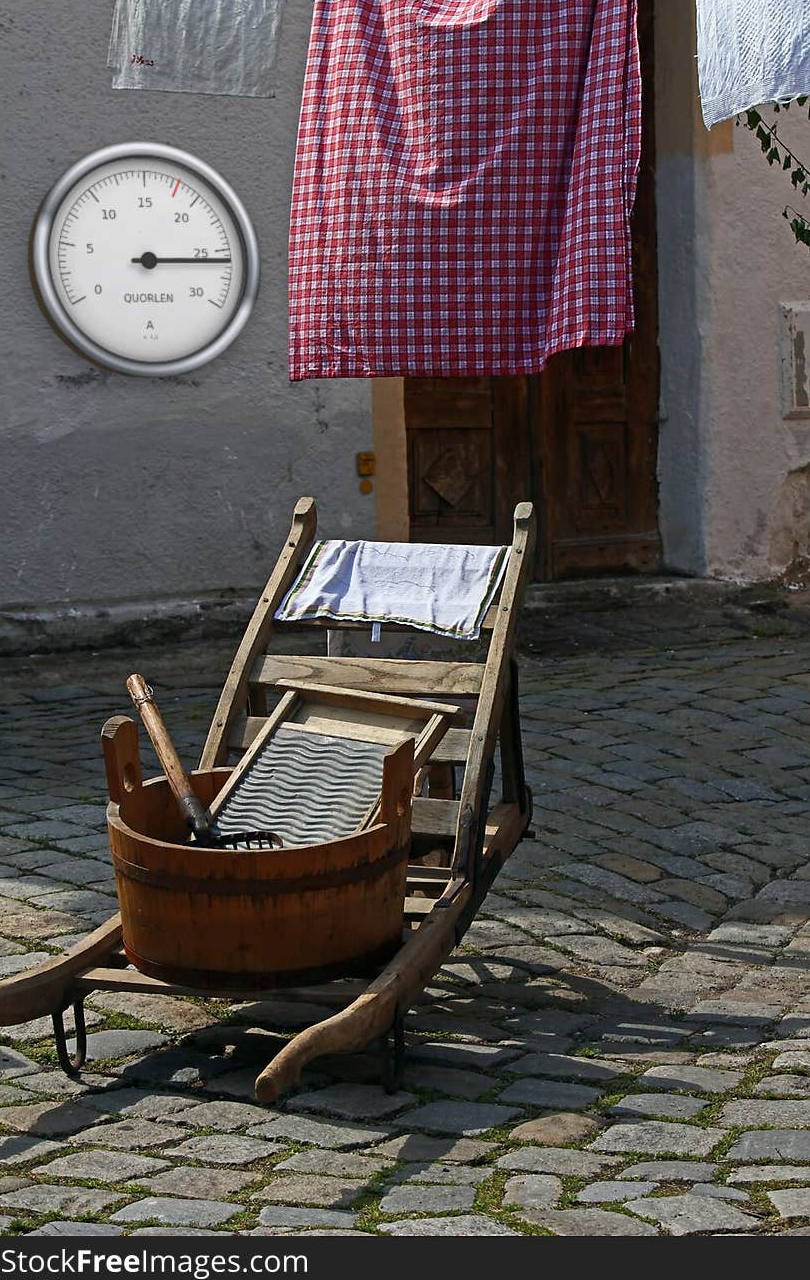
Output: 26 A
